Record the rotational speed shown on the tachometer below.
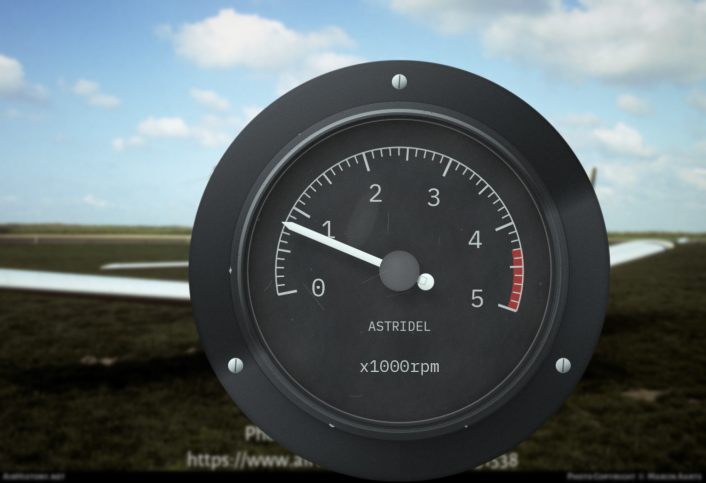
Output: 800 rpm
